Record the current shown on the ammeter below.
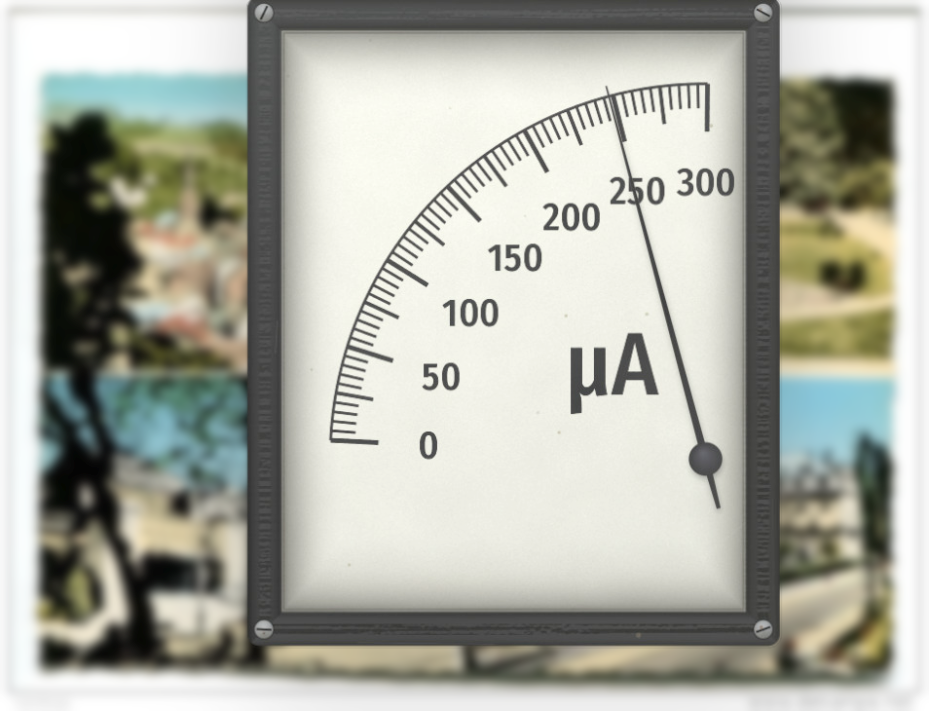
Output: 247.5 µA
